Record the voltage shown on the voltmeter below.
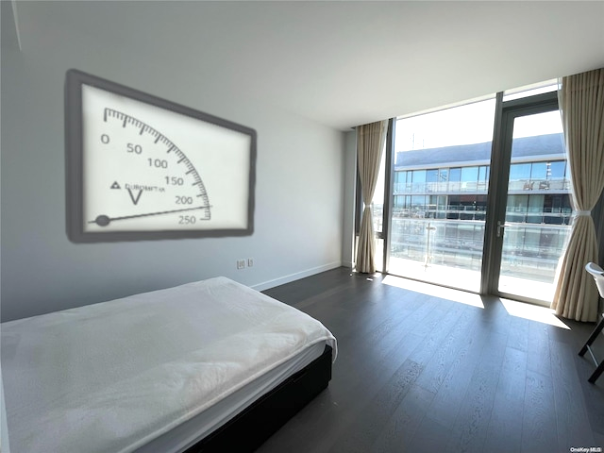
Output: 225 V
